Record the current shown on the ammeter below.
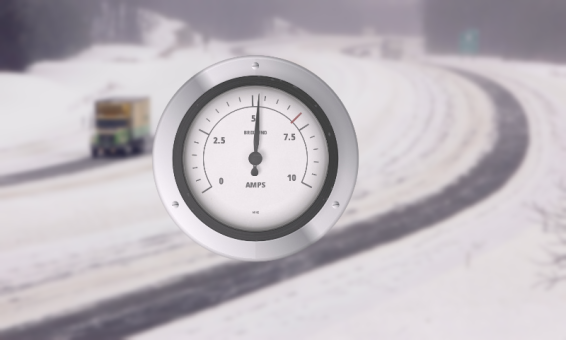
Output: 5.25 A
